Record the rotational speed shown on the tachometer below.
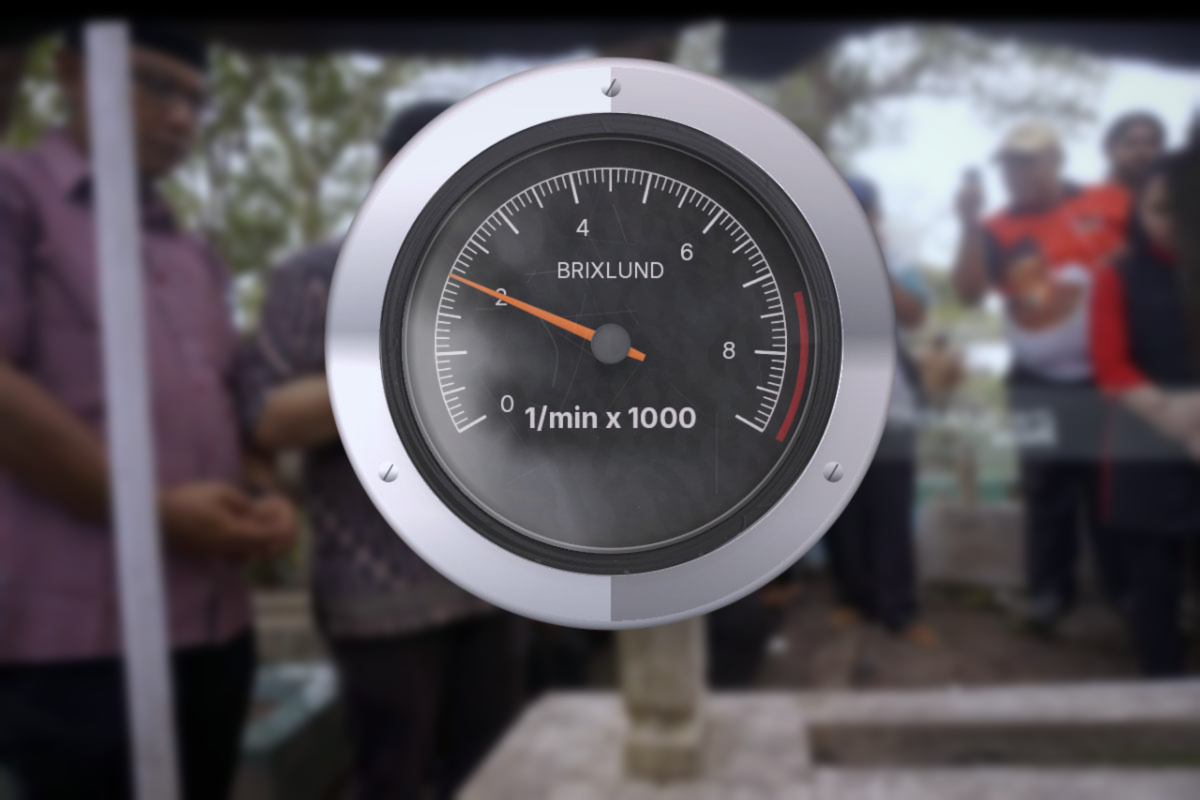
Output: 2000 rpm
